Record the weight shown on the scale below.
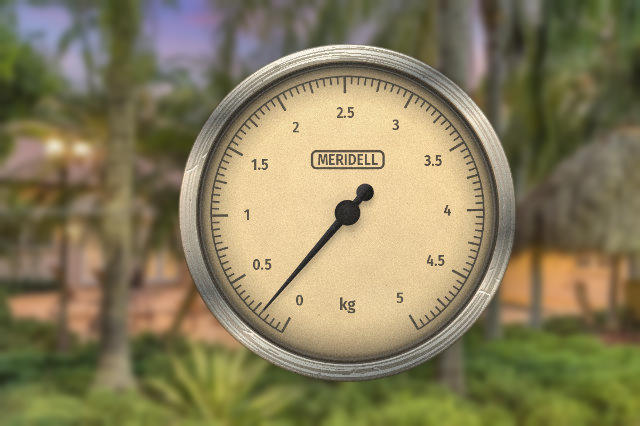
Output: 0.2 kg
